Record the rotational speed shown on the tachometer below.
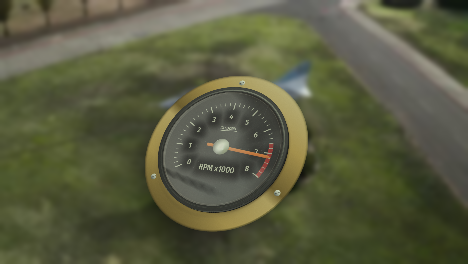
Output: 7200 rpm
